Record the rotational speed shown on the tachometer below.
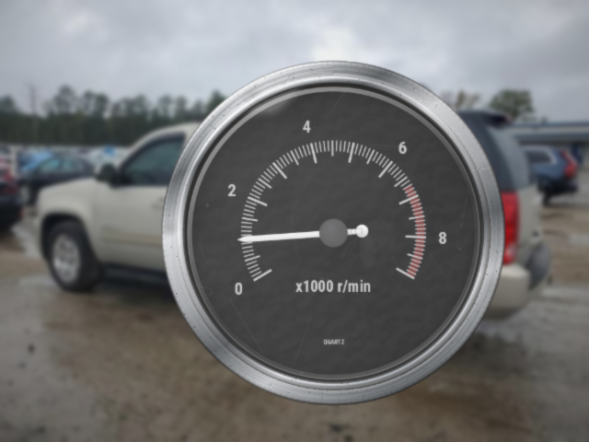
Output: 1000 rpm
